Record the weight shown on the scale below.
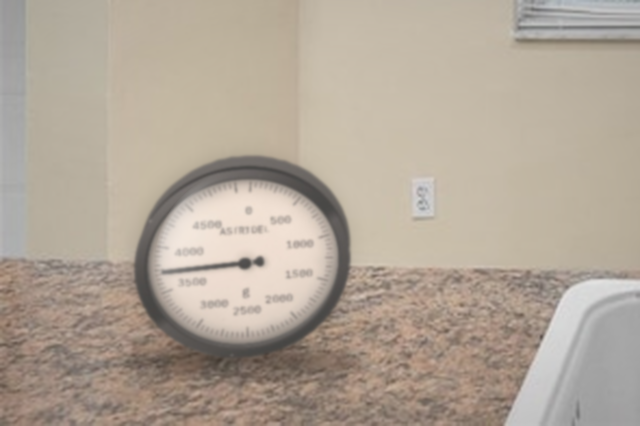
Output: 3750 g
